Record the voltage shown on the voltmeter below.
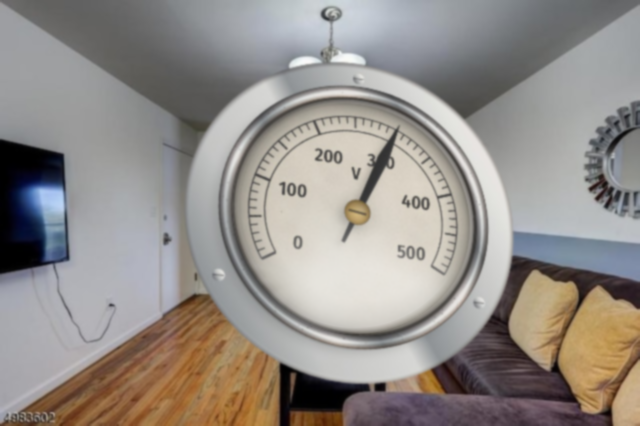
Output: 300 V
